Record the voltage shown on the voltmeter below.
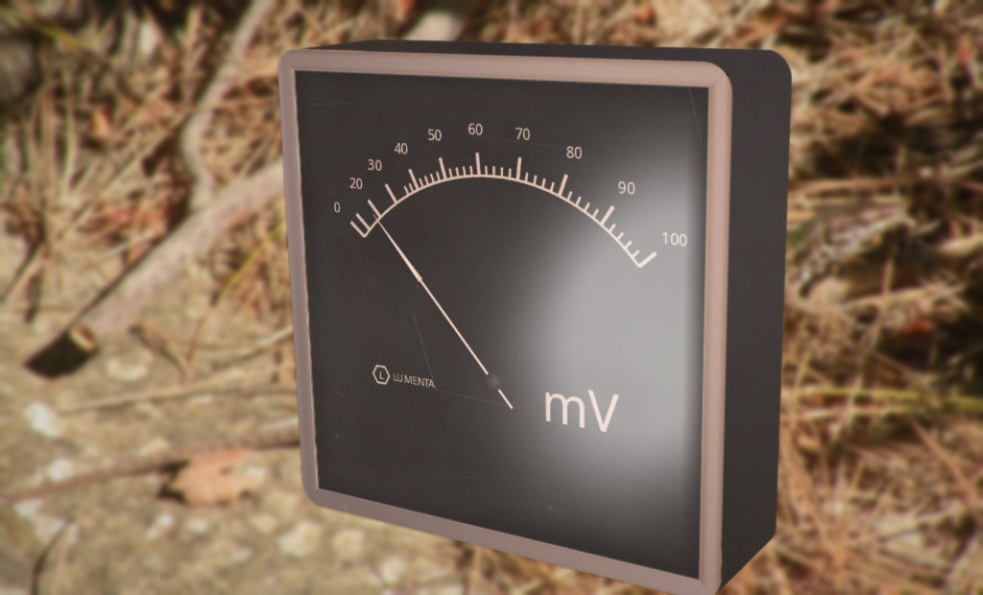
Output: 20 mV
